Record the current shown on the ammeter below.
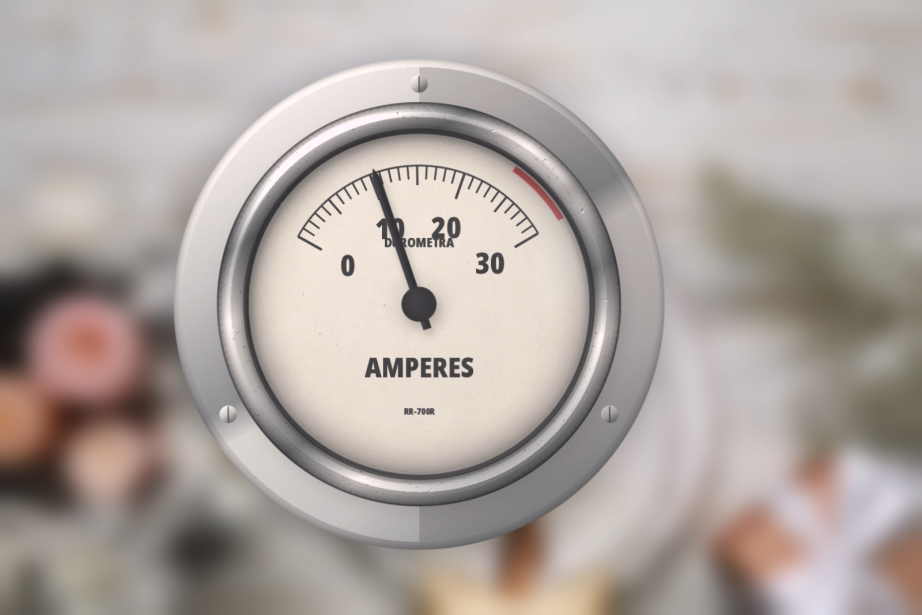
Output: 10.5 A
